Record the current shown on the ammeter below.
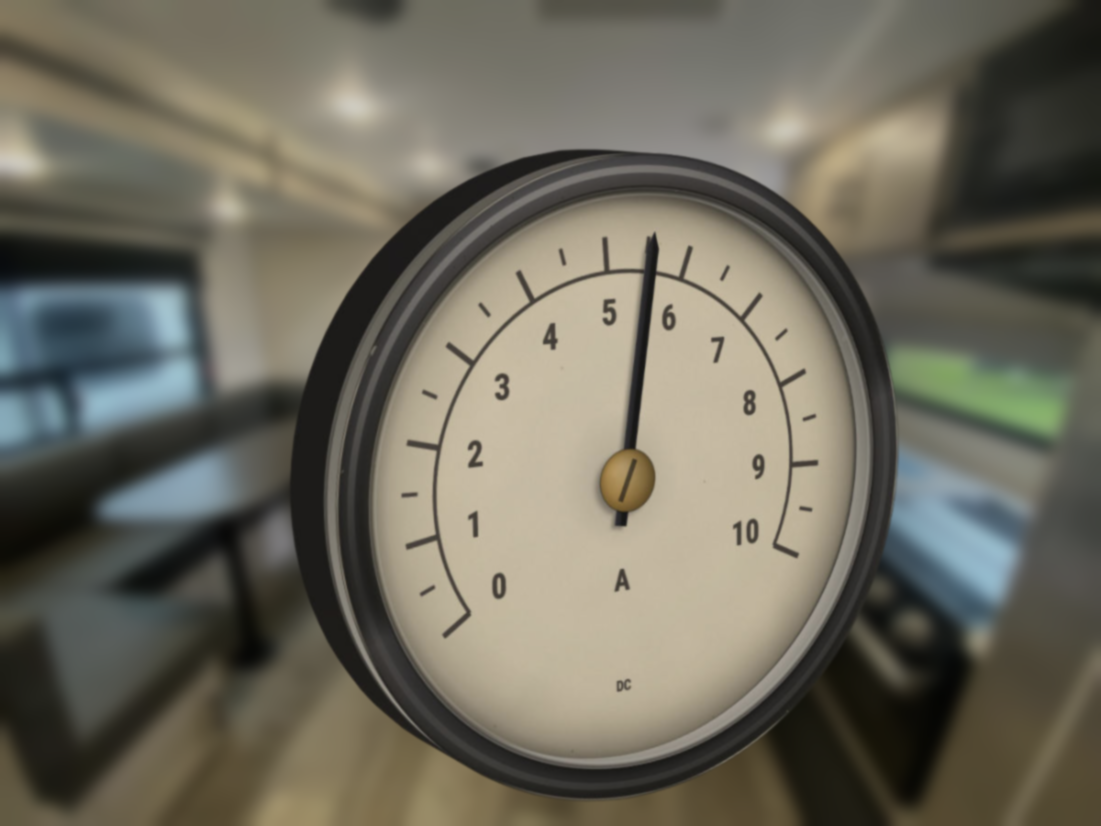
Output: 5.5 A
